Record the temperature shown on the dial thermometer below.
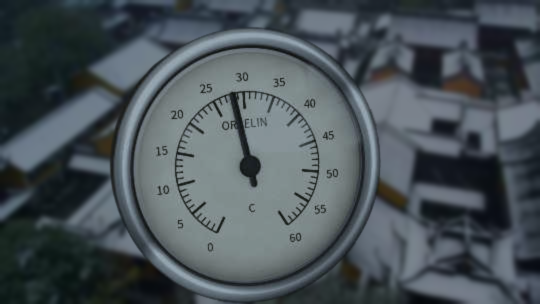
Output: 28 °C
